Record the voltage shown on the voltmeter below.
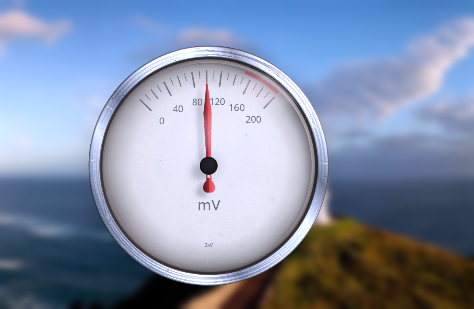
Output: 100 mV
